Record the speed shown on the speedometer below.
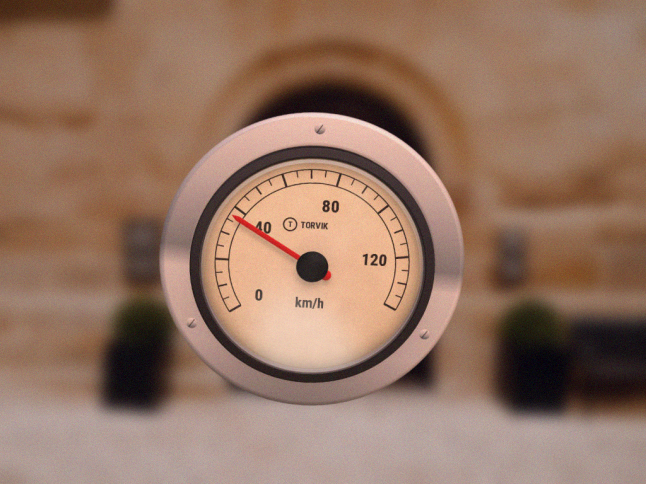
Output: 37.5 km/h
